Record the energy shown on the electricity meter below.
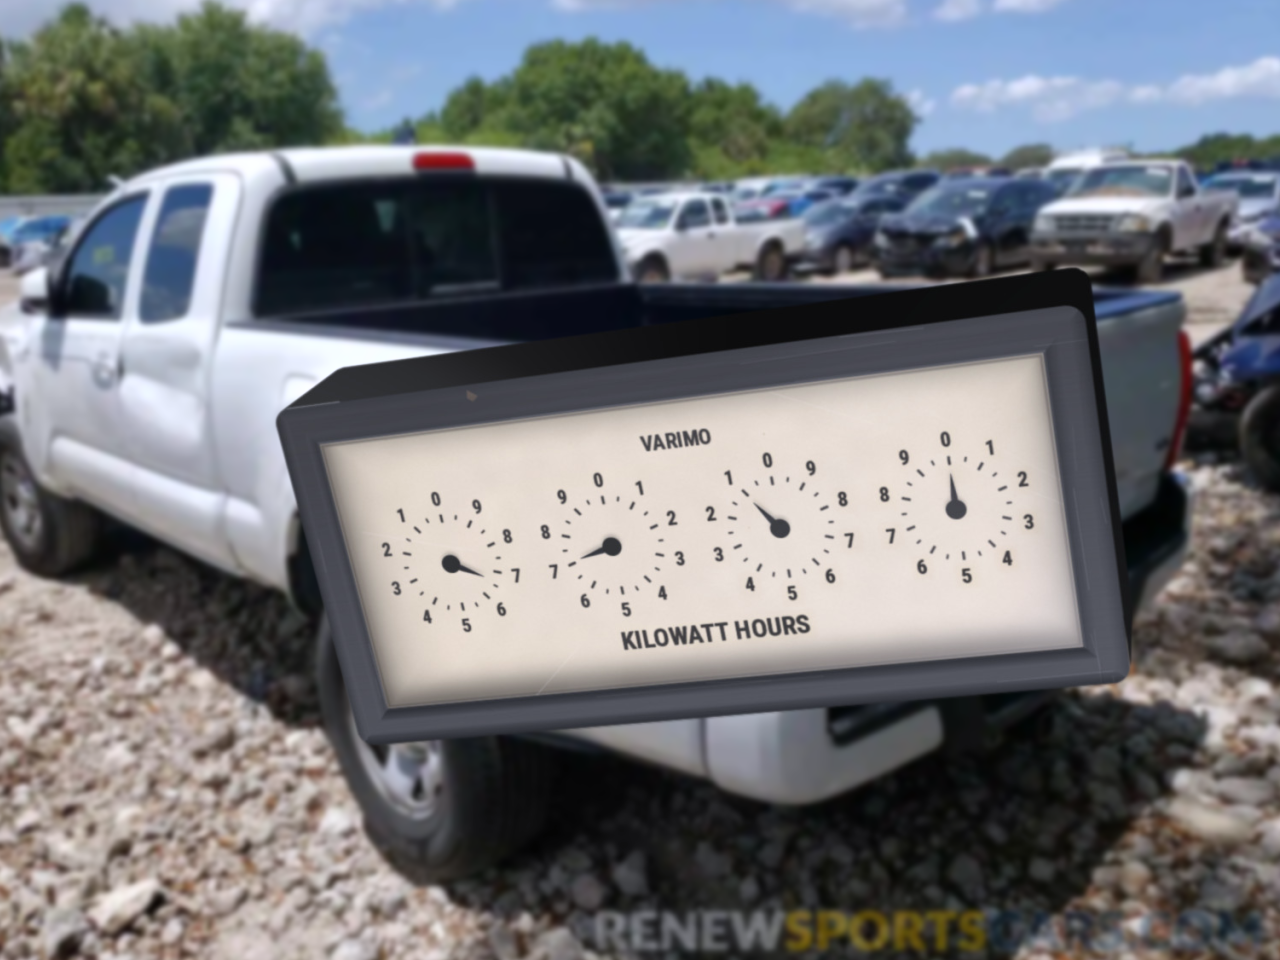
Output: 6710 kWh
